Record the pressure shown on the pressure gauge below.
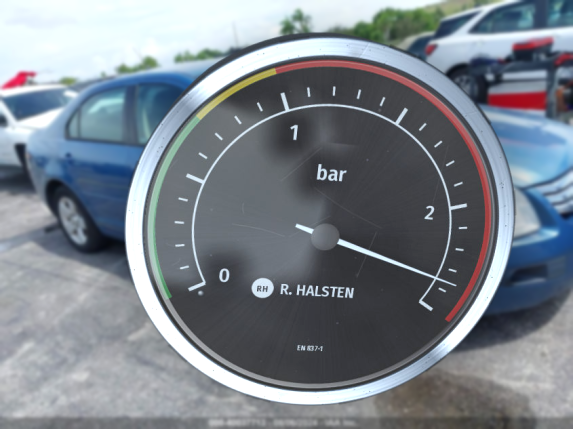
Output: 2.35 bar
